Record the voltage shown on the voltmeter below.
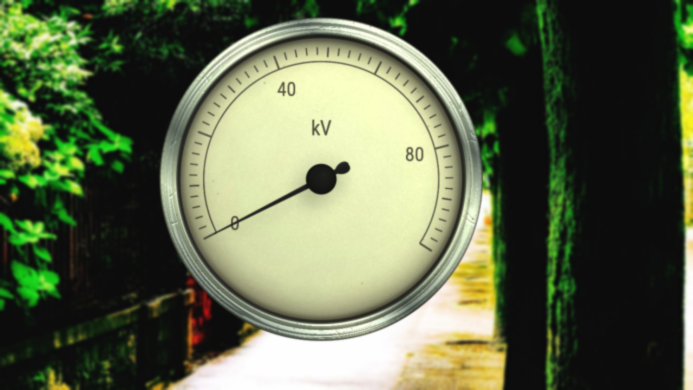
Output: 0 kV
